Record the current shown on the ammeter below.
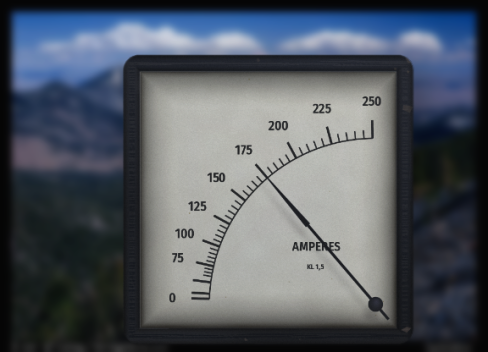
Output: 175 A
